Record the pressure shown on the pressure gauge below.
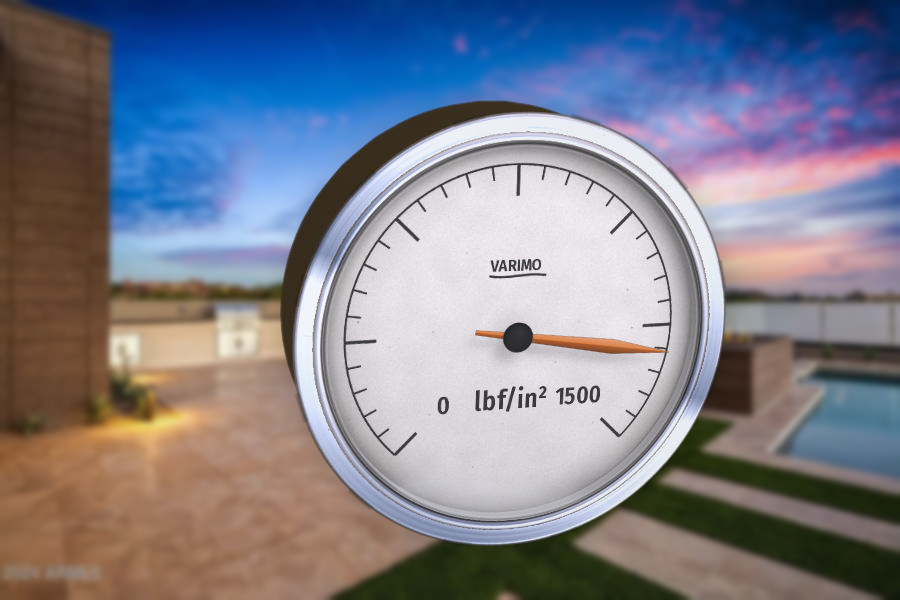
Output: 1300 psi
